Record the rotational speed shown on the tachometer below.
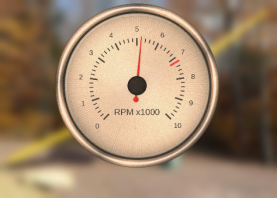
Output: 5200 rpm
